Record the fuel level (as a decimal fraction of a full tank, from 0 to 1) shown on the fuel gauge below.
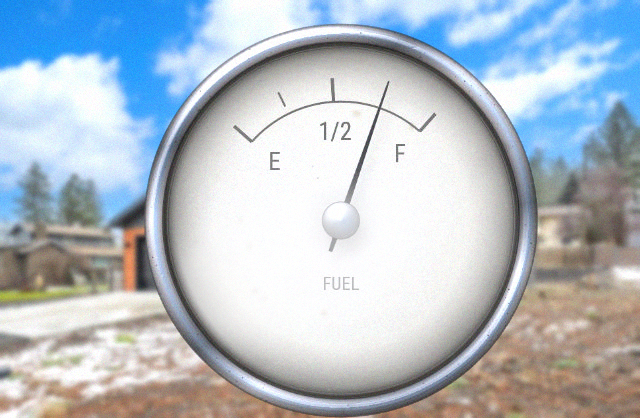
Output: 0.75
